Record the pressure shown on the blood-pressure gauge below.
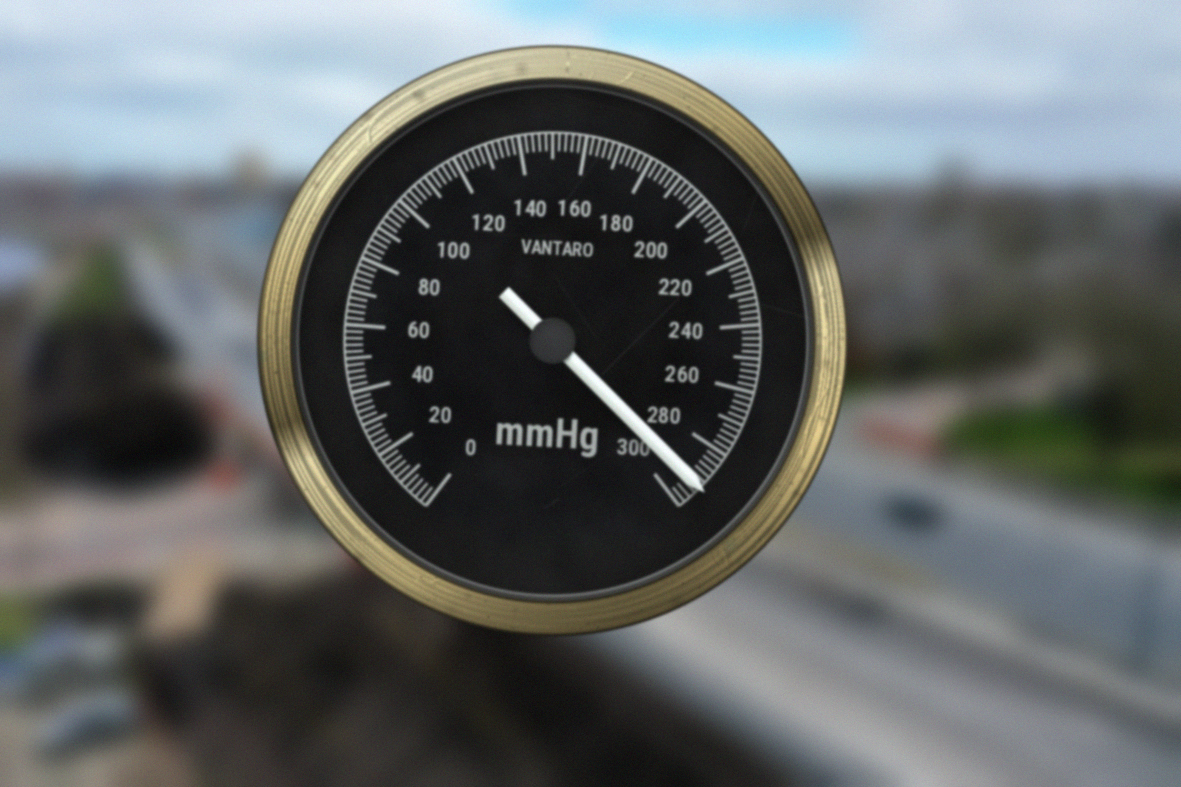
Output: 292 mmHg
